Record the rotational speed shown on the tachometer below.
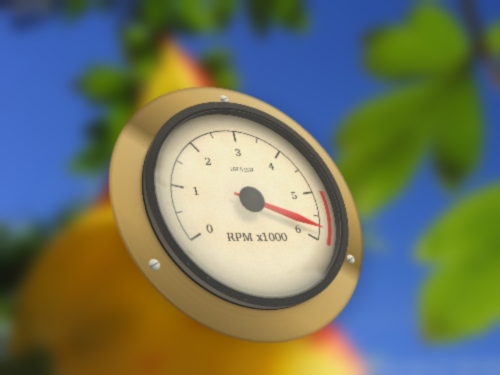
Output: 5750 rpm
